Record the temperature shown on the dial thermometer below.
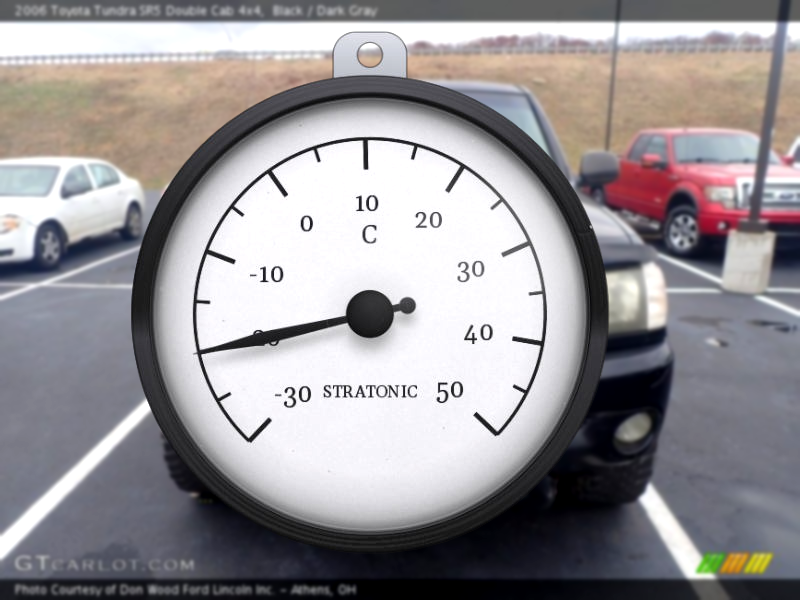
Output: -20 °C
